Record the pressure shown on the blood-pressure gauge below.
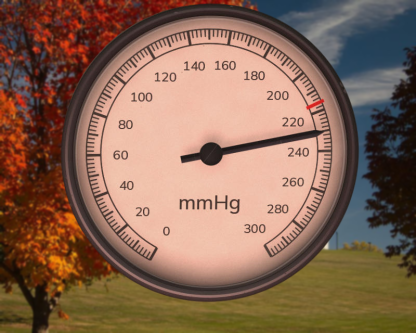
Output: 230 mmHg
